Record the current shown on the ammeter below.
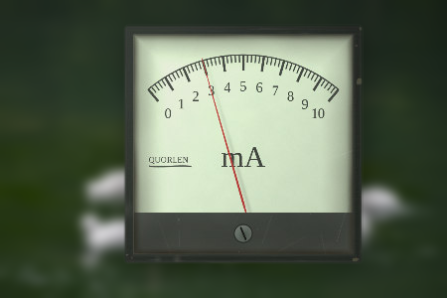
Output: 3 mA
